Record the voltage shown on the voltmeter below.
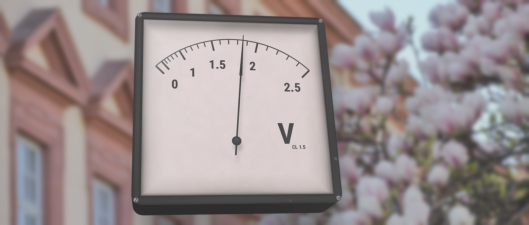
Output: 1.85 V
